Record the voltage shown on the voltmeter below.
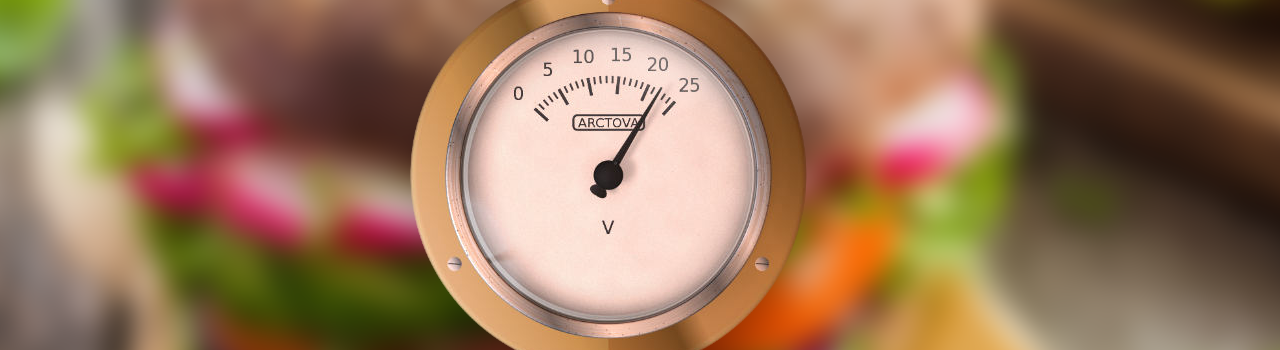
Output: 22 V
